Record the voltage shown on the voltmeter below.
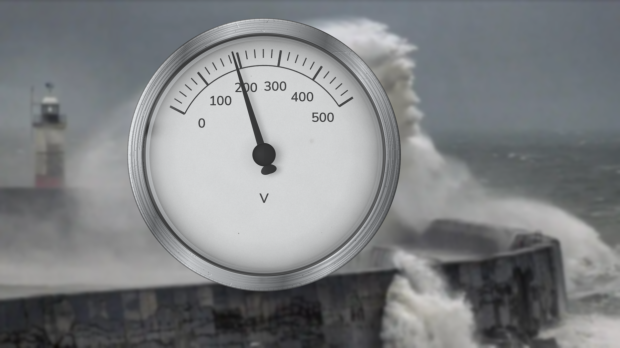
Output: 190 V
